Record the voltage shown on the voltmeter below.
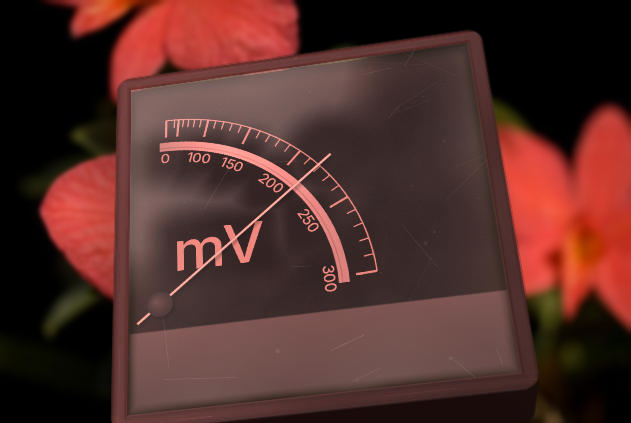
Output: 220 mV
